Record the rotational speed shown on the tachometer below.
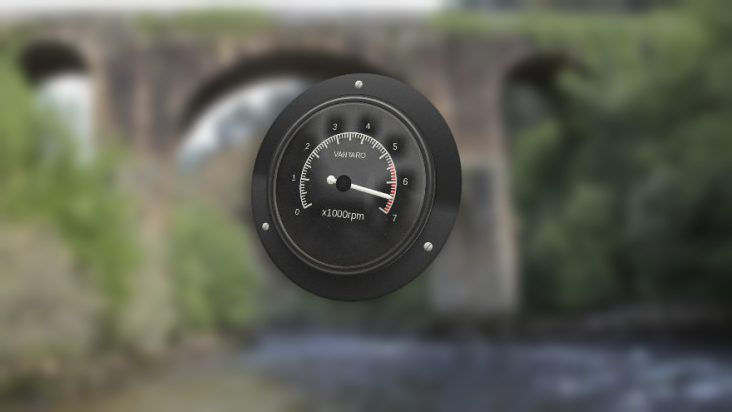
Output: 6500 rpm
